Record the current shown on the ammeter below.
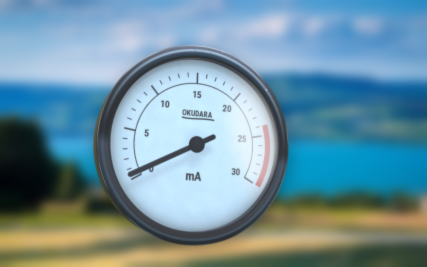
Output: 0.5 mA
